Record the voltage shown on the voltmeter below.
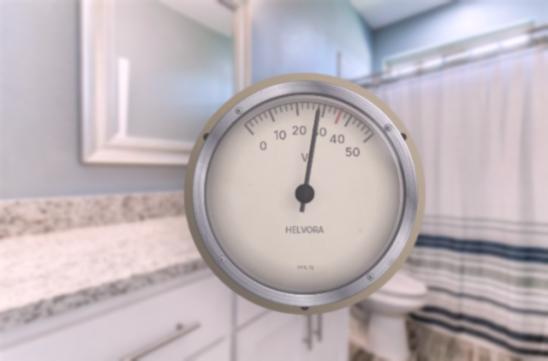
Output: 28 V
